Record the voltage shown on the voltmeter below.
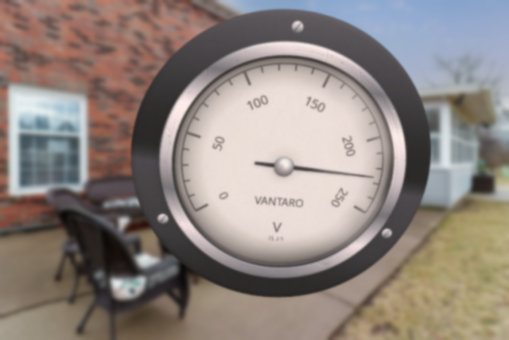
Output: 225 V
